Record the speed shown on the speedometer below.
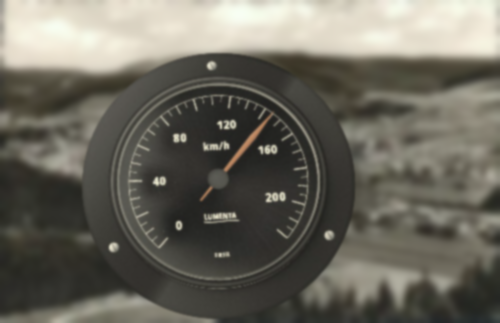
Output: 145 km/h
